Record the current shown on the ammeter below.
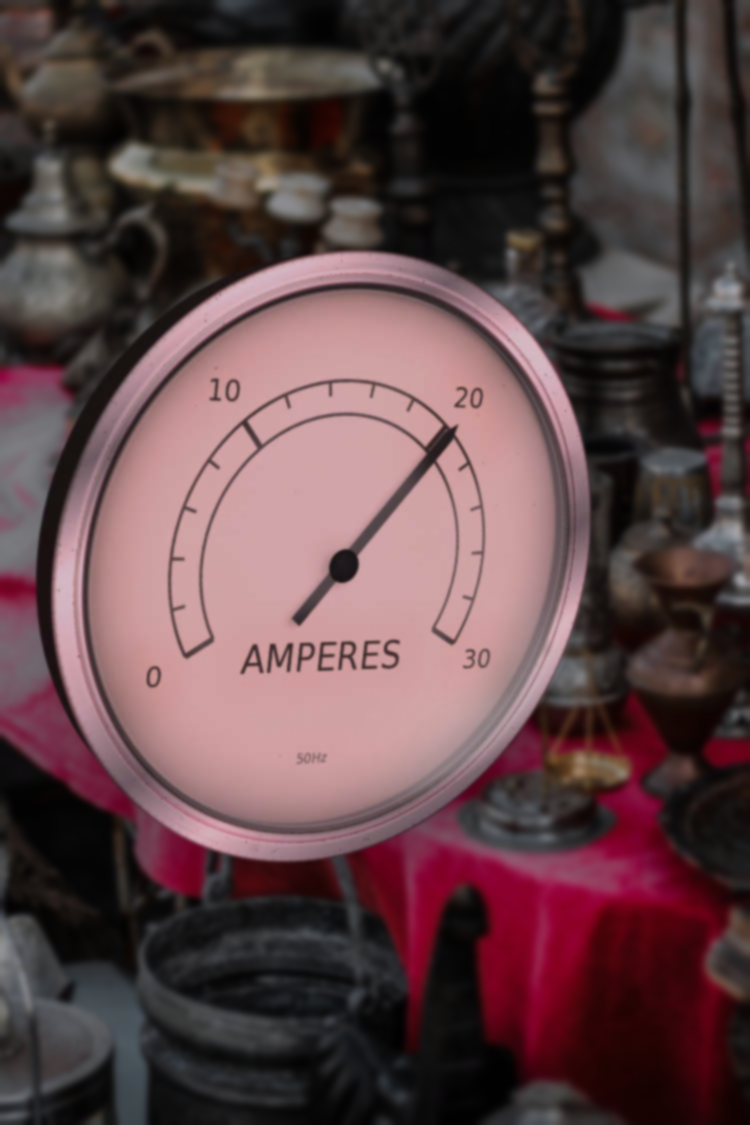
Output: 20 A
